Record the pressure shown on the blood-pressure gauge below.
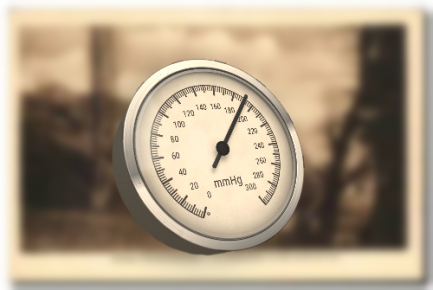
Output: 190 mmHg
